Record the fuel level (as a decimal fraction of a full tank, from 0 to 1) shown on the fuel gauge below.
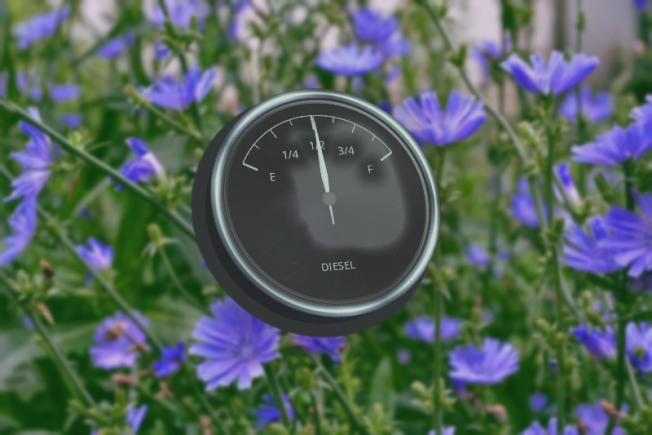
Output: 0.5
